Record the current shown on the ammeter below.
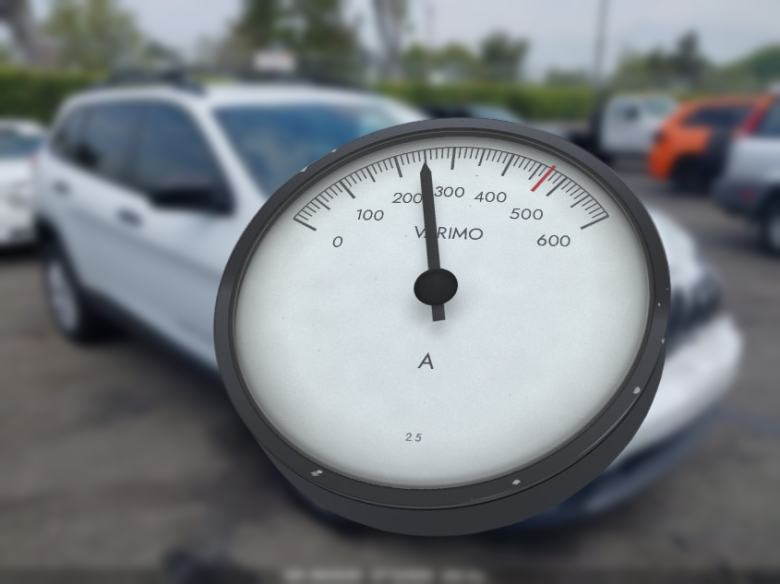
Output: 250 A
